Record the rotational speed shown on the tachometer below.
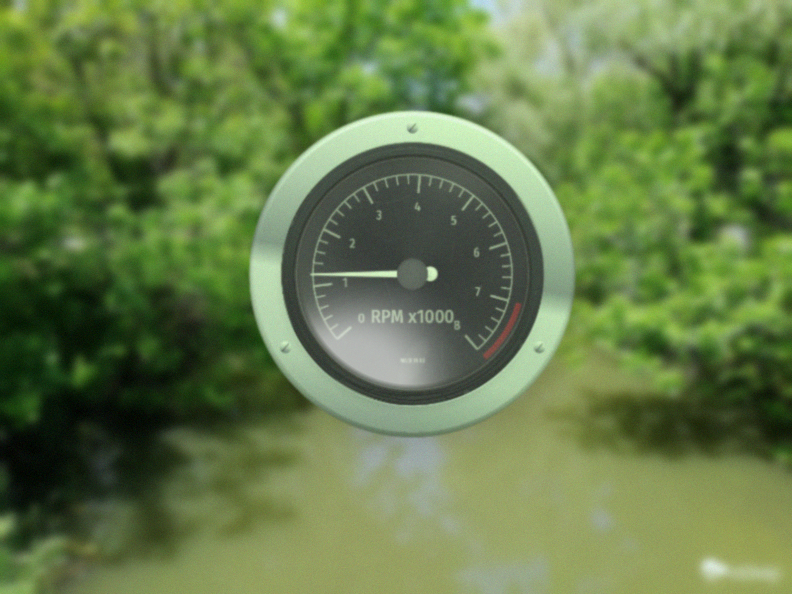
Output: 1200 rpm
